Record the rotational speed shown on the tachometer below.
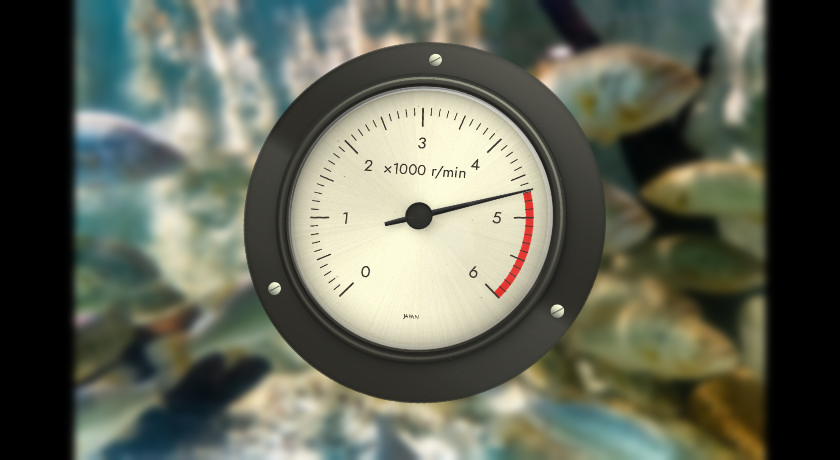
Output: 4700 rpm
